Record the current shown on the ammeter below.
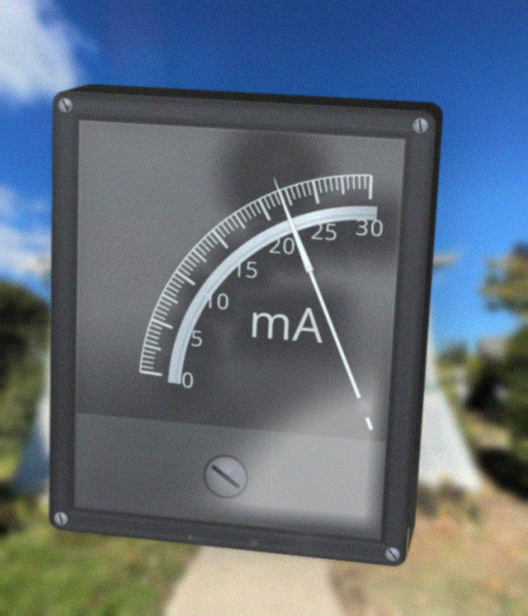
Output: 22 mA
